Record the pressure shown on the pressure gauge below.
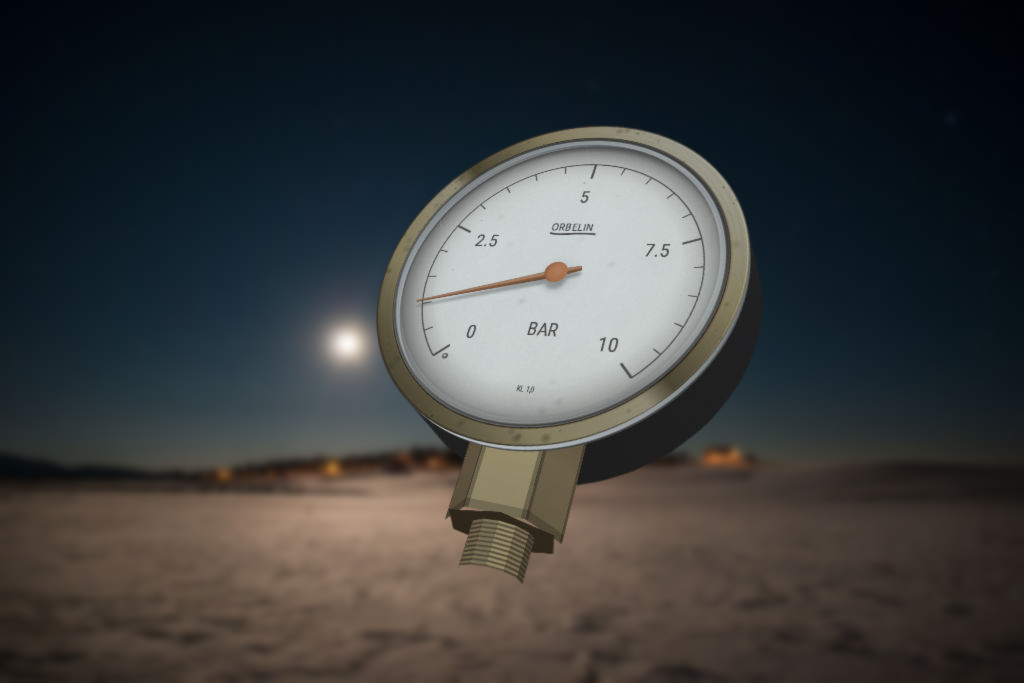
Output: 1 bar
